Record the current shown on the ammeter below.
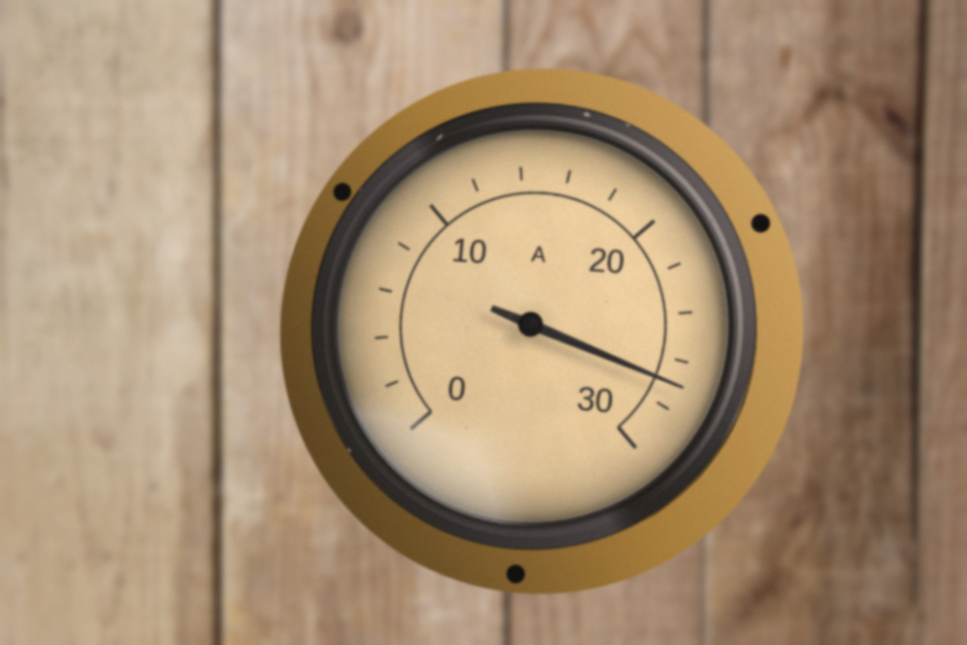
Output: 27 A
